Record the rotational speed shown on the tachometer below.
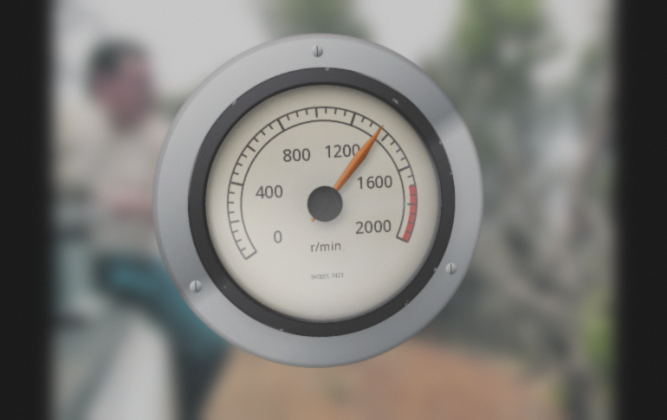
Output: 1350 rpm
